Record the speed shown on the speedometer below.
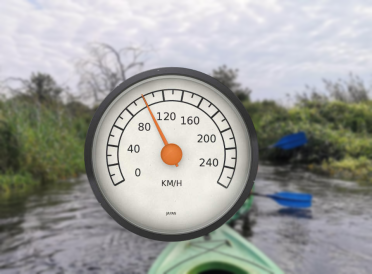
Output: 100 km/h
